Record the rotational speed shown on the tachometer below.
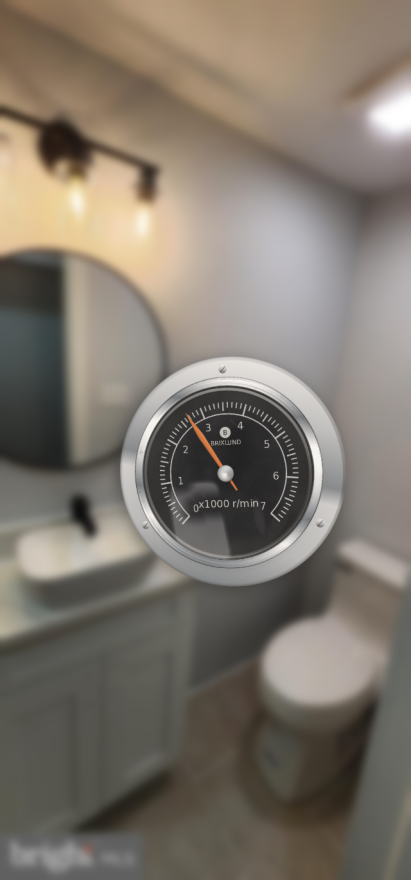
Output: 2700 rpm
